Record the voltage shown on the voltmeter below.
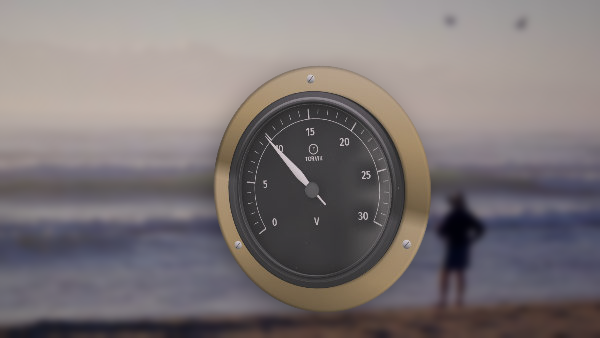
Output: 10 V
